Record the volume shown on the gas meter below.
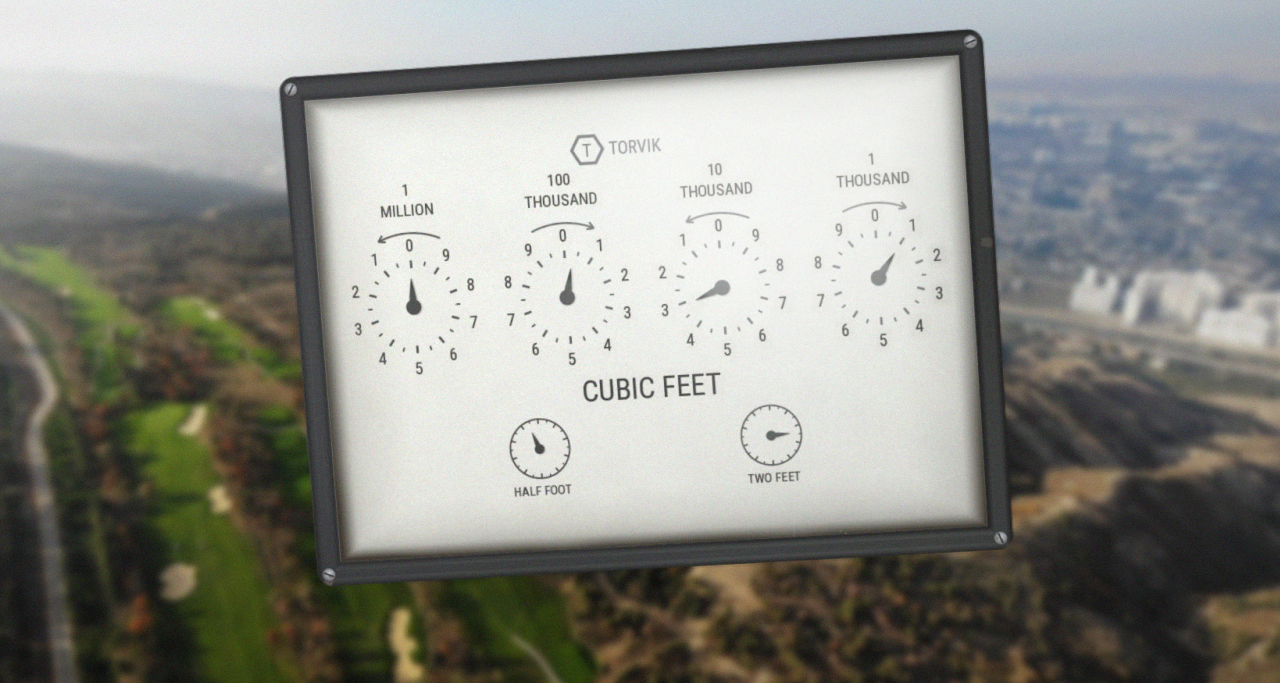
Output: 3100 ft³
